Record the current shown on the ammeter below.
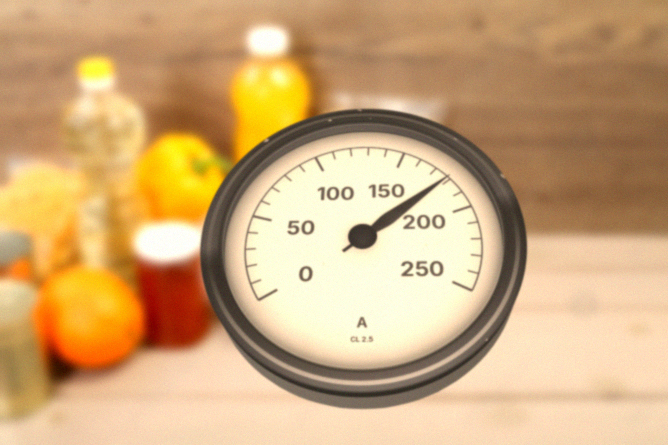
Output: 180 A
